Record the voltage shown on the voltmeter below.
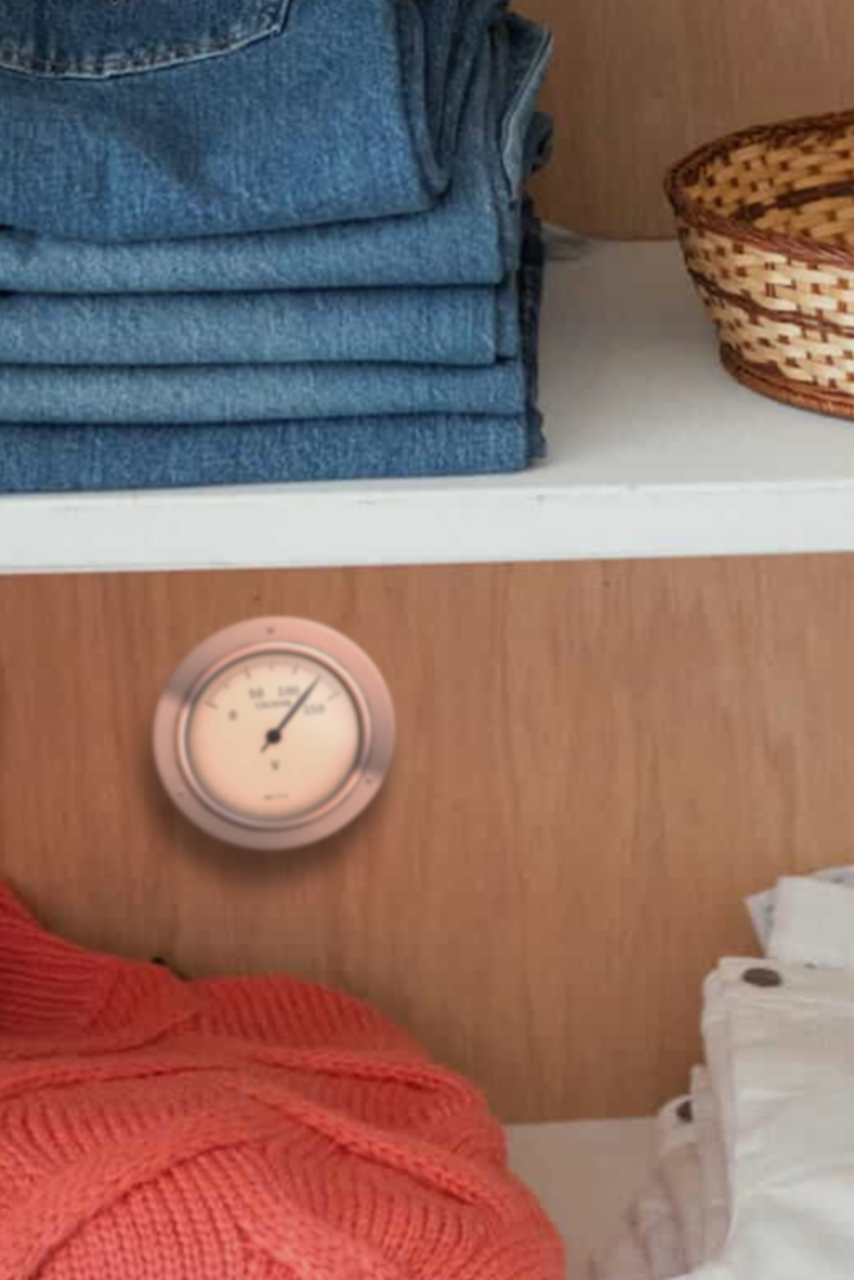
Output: 125 V
